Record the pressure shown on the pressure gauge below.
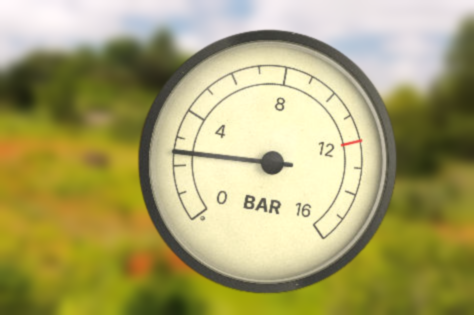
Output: 2.5 bar
